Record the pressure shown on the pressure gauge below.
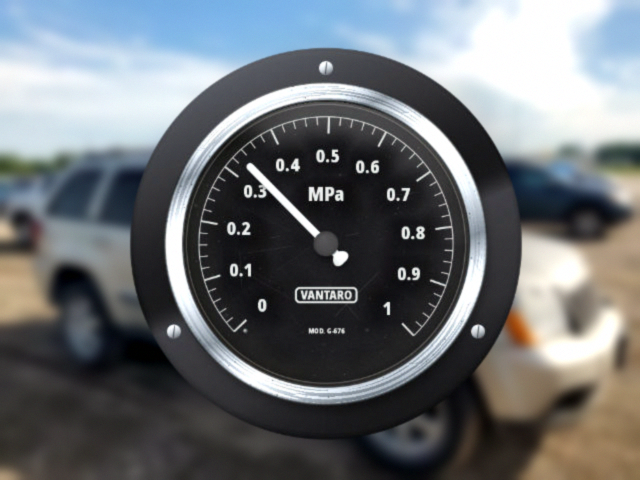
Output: 0.33 MPa
